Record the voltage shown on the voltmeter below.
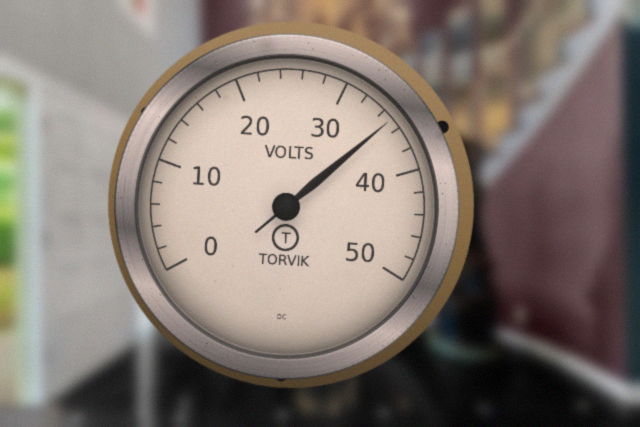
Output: 35 V
